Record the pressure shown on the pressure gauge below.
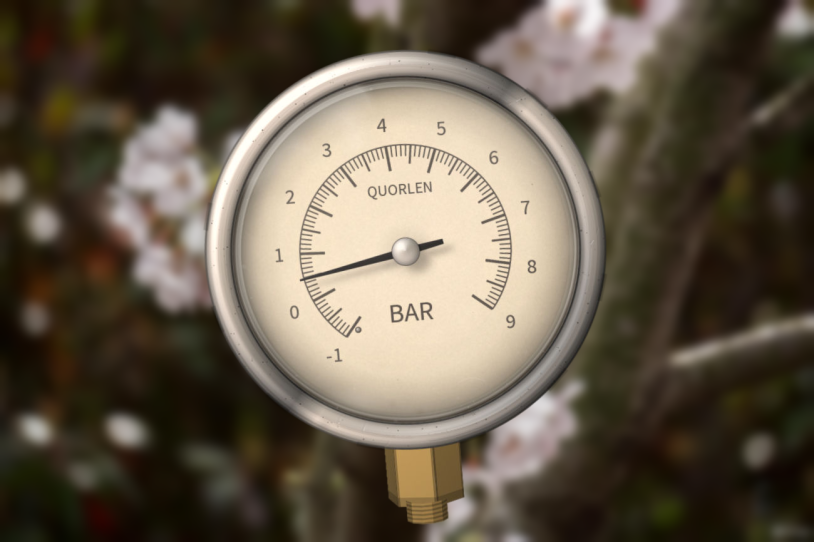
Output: 0.5 bar
